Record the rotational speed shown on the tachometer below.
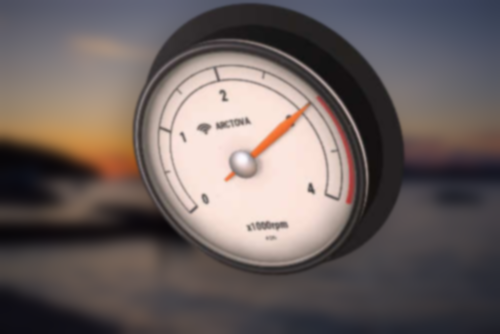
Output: 3000 rpm
